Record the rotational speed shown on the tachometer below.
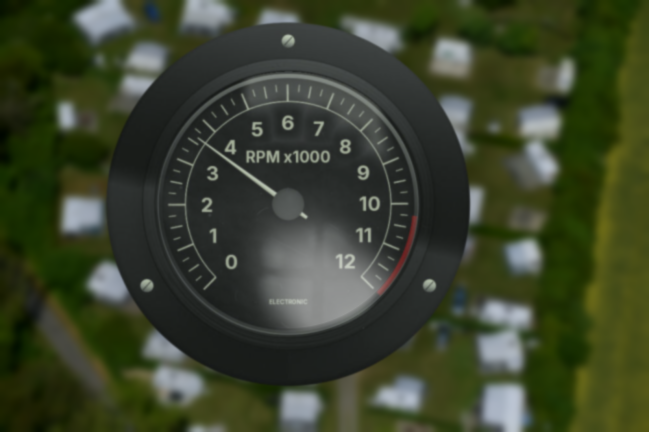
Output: 3625 rpm
